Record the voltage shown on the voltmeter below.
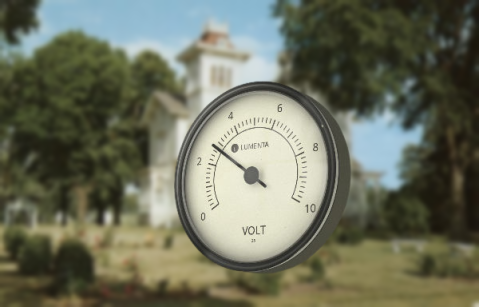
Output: 2.8 V
